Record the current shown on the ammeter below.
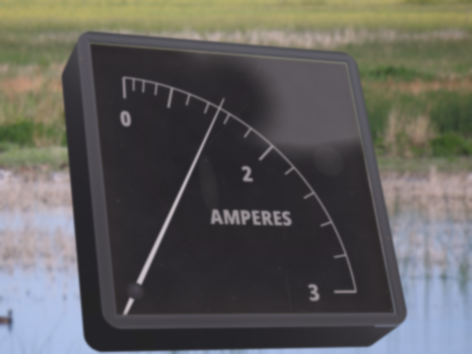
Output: 1.5 A
